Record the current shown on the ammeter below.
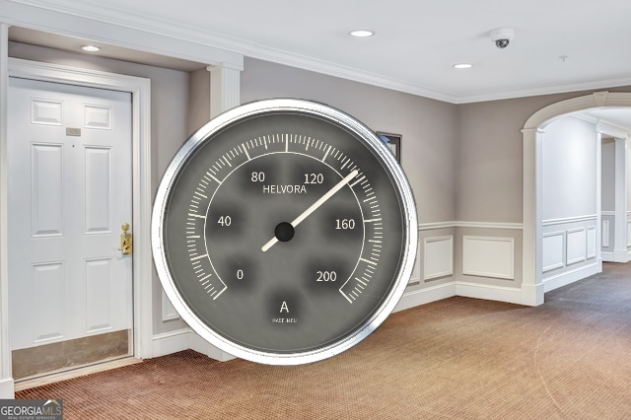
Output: 136 A
